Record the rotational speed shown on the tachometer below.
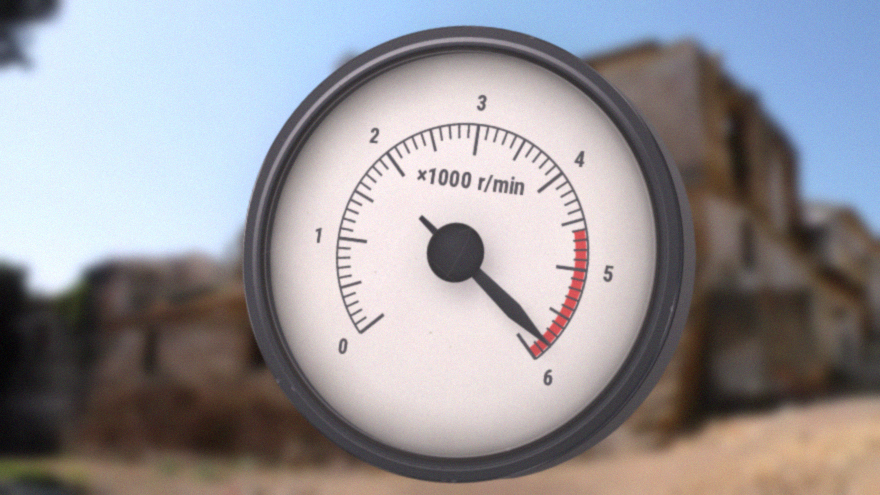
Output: 5800 rpm
